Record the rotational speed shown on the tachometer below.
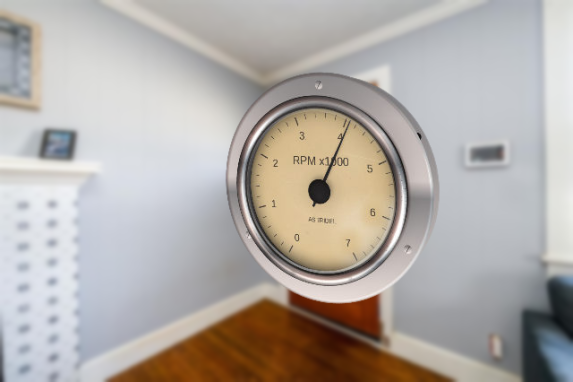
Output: 4100 rpm
